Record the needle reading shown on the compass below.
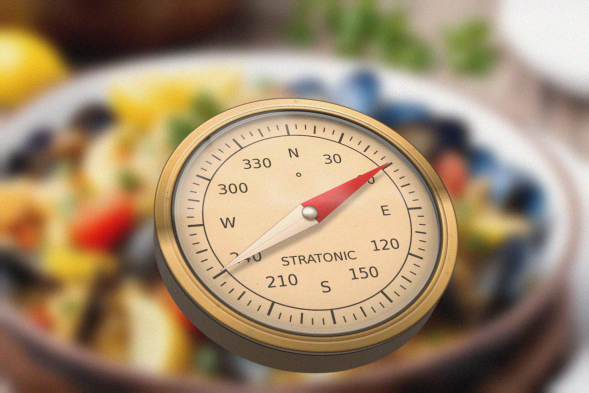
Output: 60 °
